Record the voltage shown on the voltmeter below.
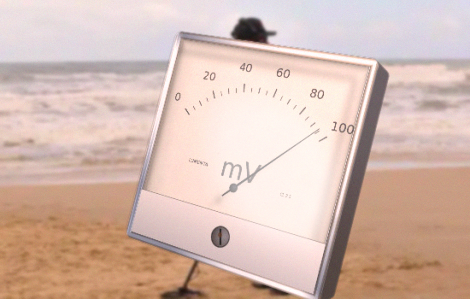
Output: 95 mV
